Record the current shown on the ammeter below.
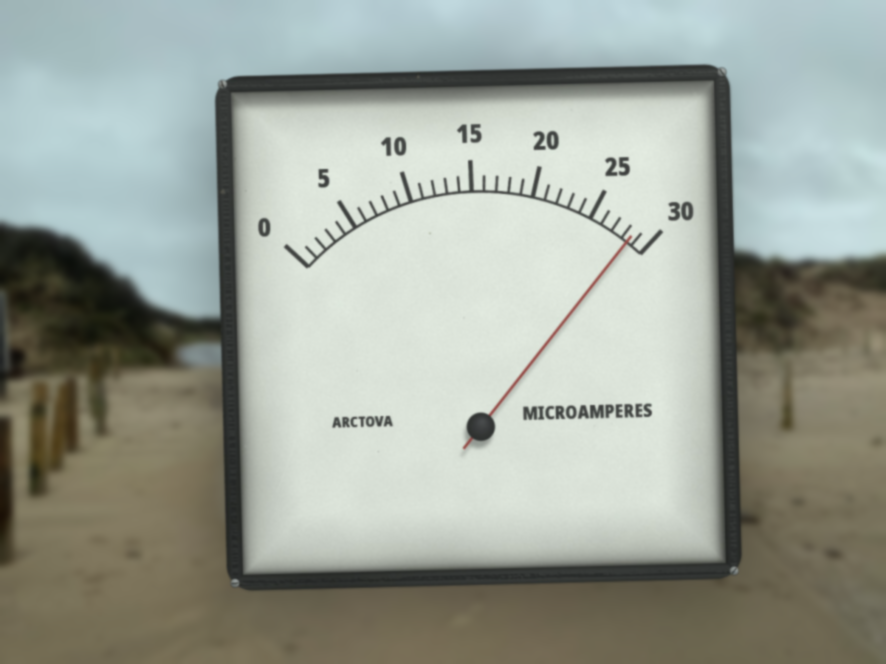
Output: 28.5 µA
